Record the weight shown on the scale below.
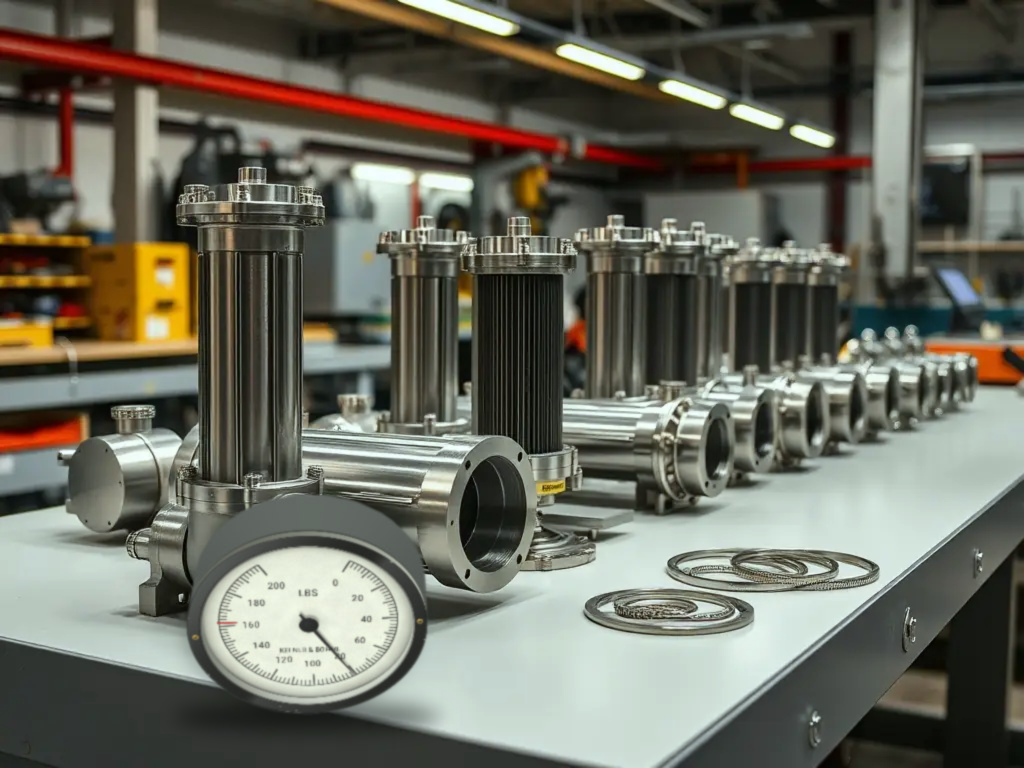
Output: 80 lb
